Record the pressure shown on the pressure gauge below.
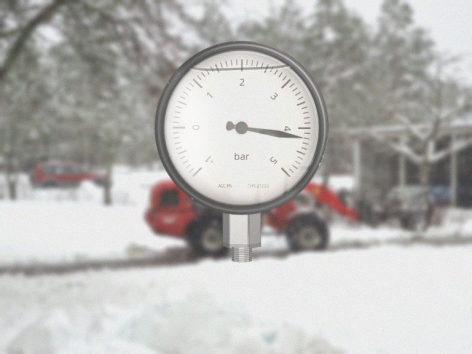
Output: 4.2 bar
